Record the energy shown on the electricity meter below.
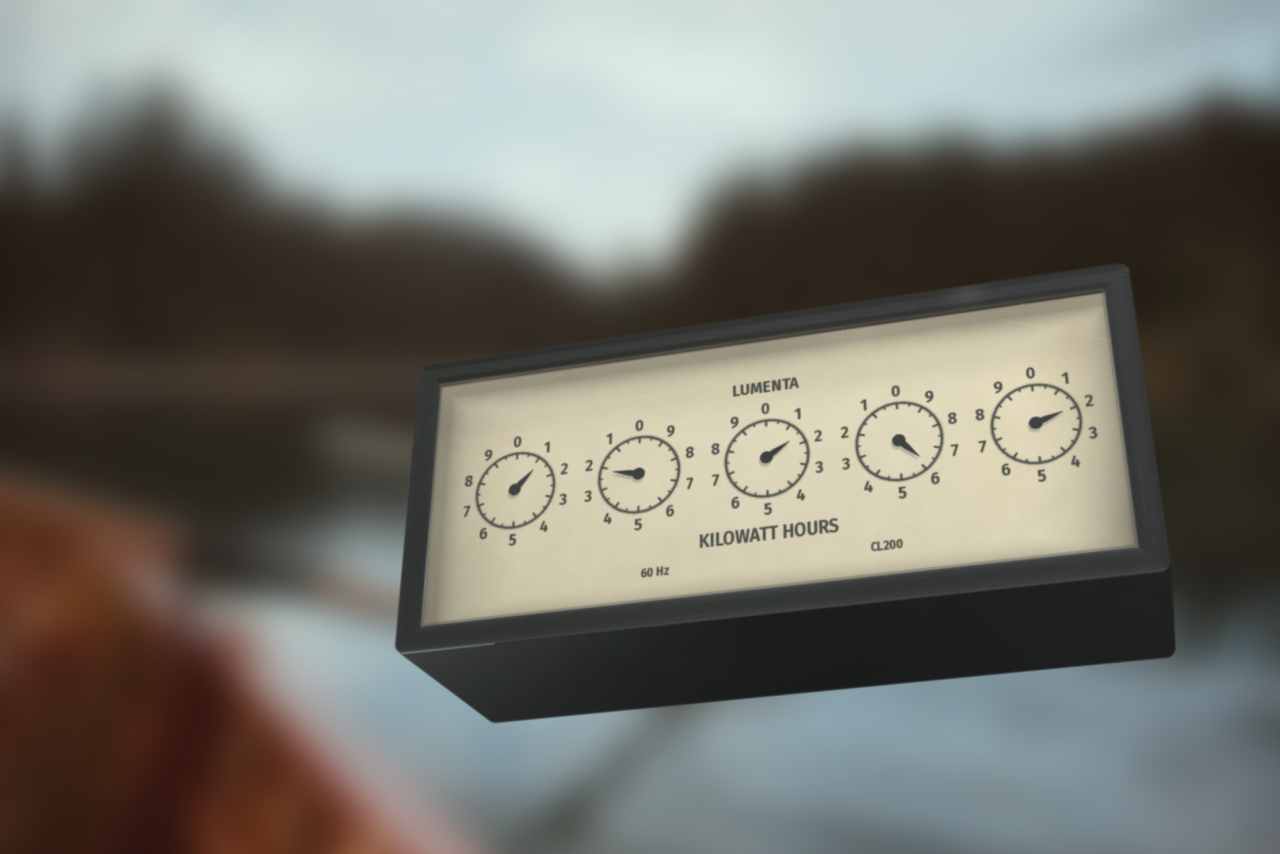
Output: 12162 kWh
